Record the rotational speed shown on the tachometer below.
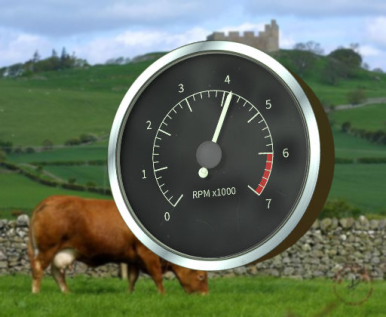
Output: 4200 rpm
